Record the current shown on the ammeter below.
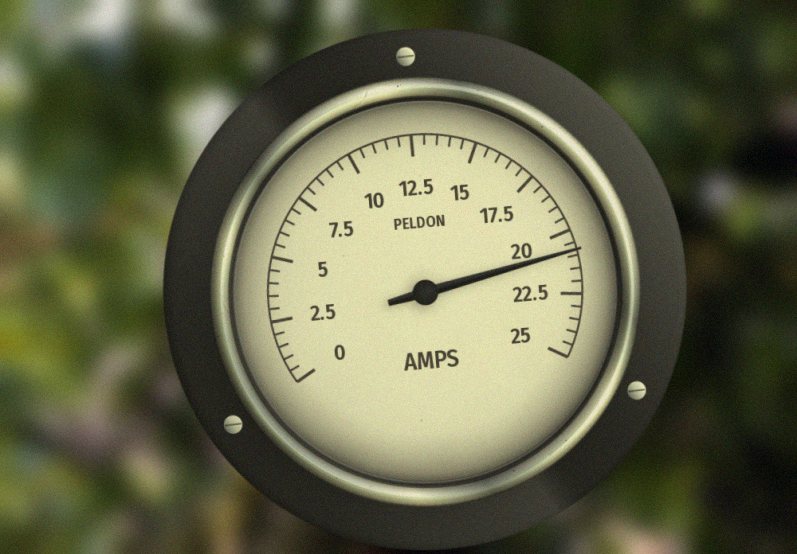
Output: 20.75 A
